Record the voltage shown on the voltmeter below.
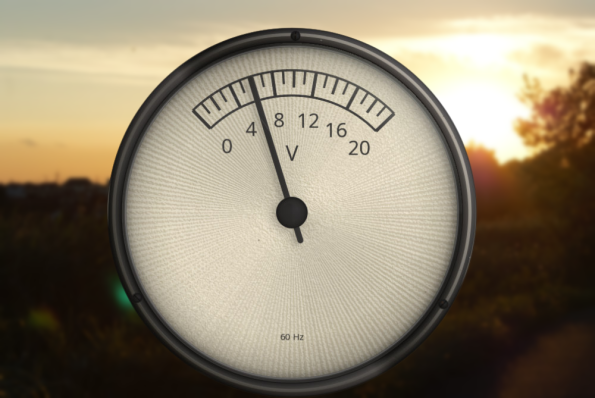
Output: 6 V
